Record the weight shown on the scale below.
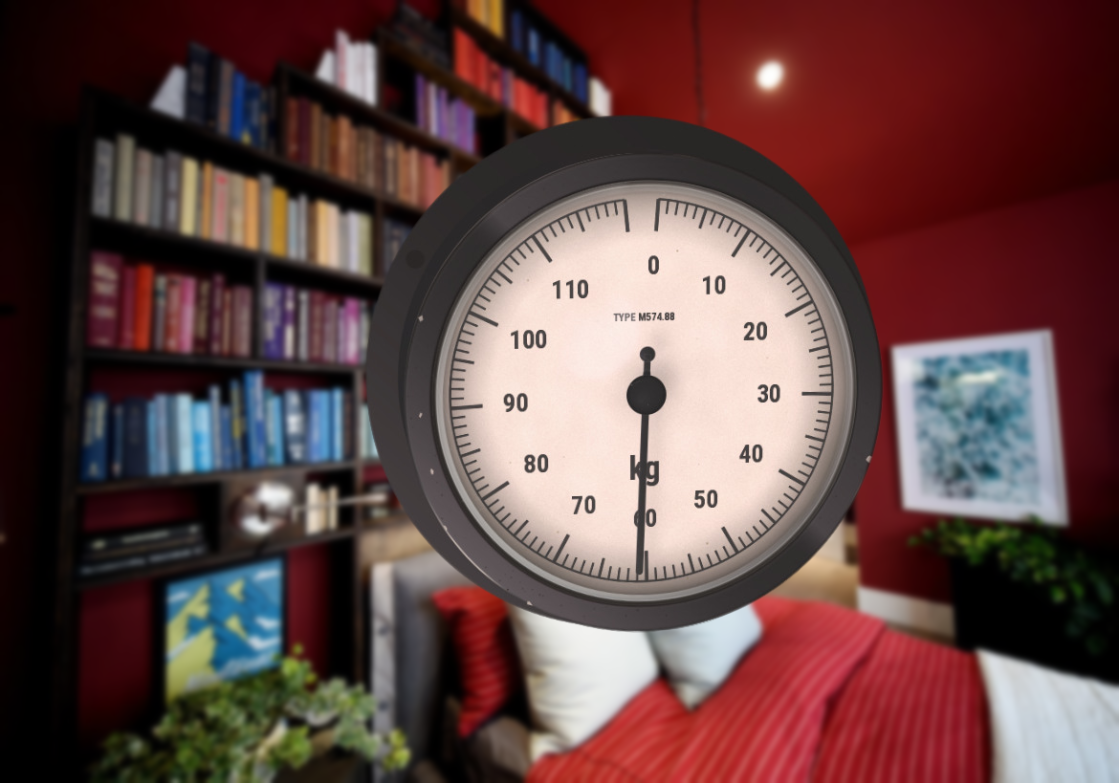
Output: 61 kg
